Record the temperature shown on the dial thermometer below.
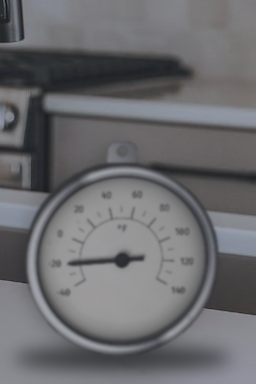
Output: -20 °F
